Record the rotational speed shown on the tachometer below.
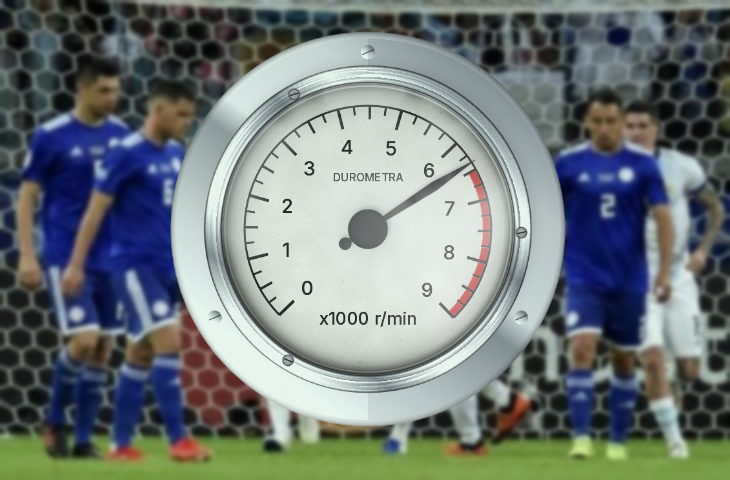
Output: 6375 rpm
